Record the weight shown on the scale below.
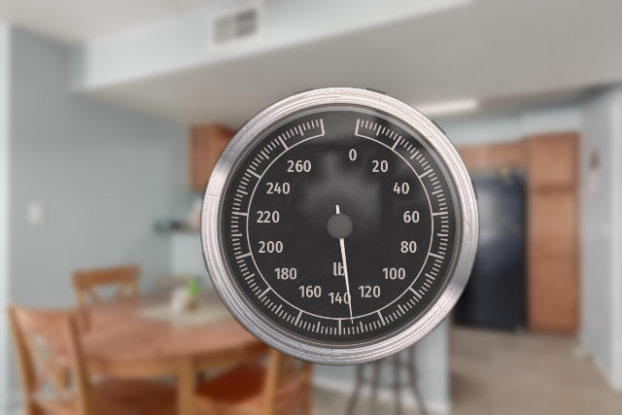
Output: 134 lb
